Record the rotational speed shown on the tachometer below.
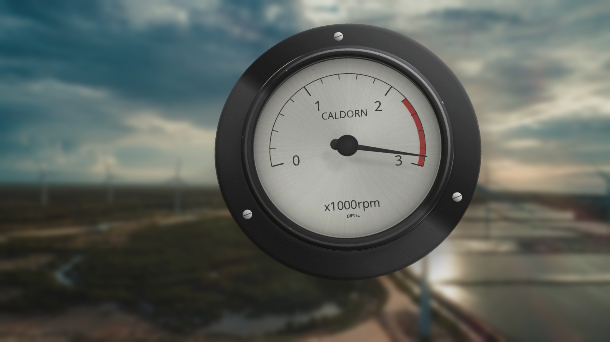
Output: 2900 rpm
